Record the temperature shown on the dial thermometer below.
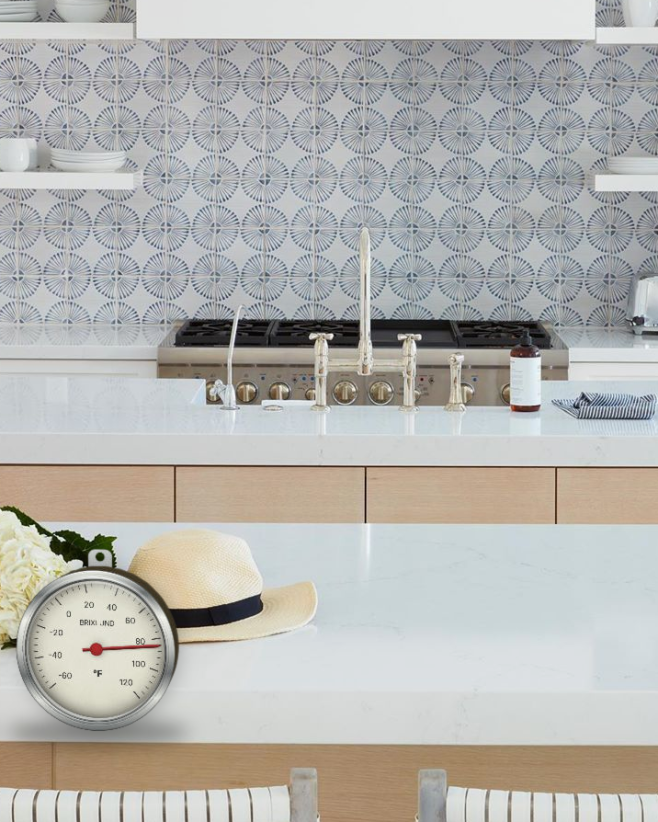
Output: 84 °F
